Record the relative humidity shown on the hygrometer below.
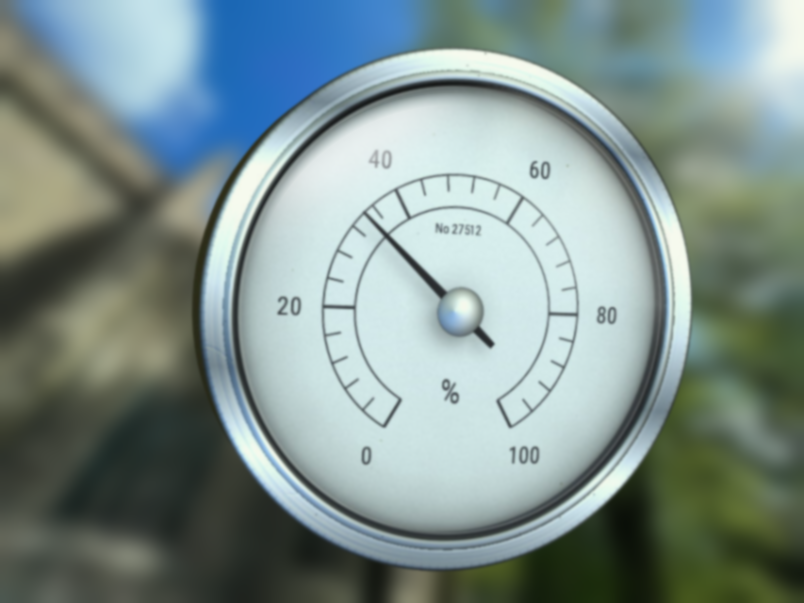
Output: 34 %
